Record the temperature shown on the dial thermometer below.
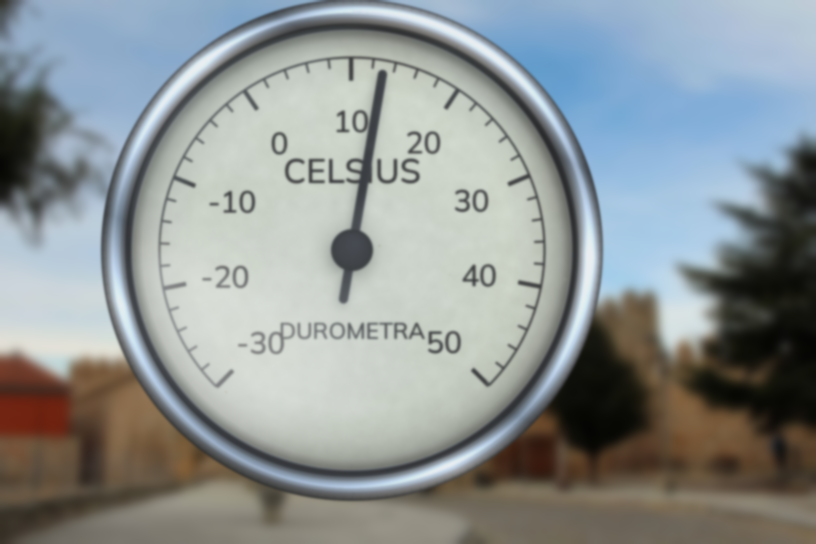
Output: 13 °C
